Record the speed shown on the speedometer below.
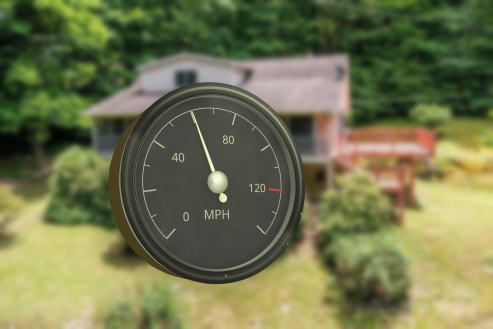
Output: 60 mph
